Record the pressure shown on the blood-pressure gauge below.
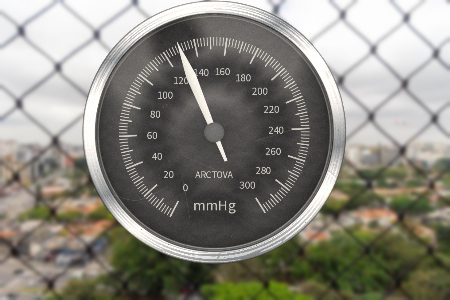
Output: 130 mmHg
